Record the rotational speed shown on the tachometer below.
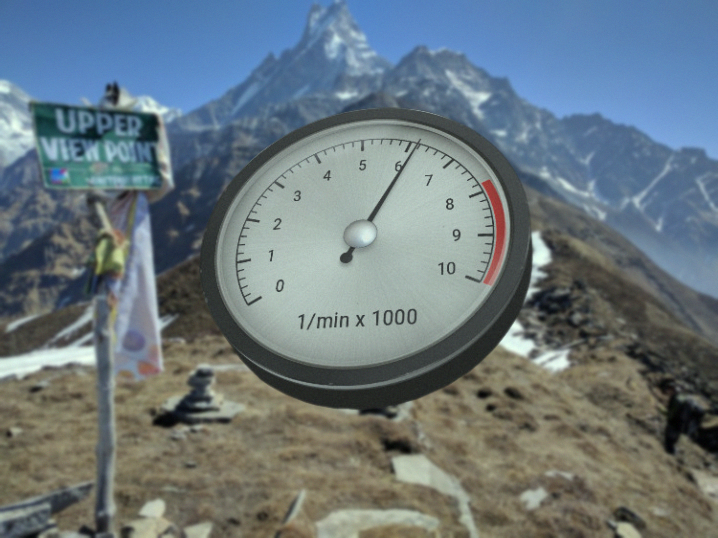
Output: 6200 rpm
